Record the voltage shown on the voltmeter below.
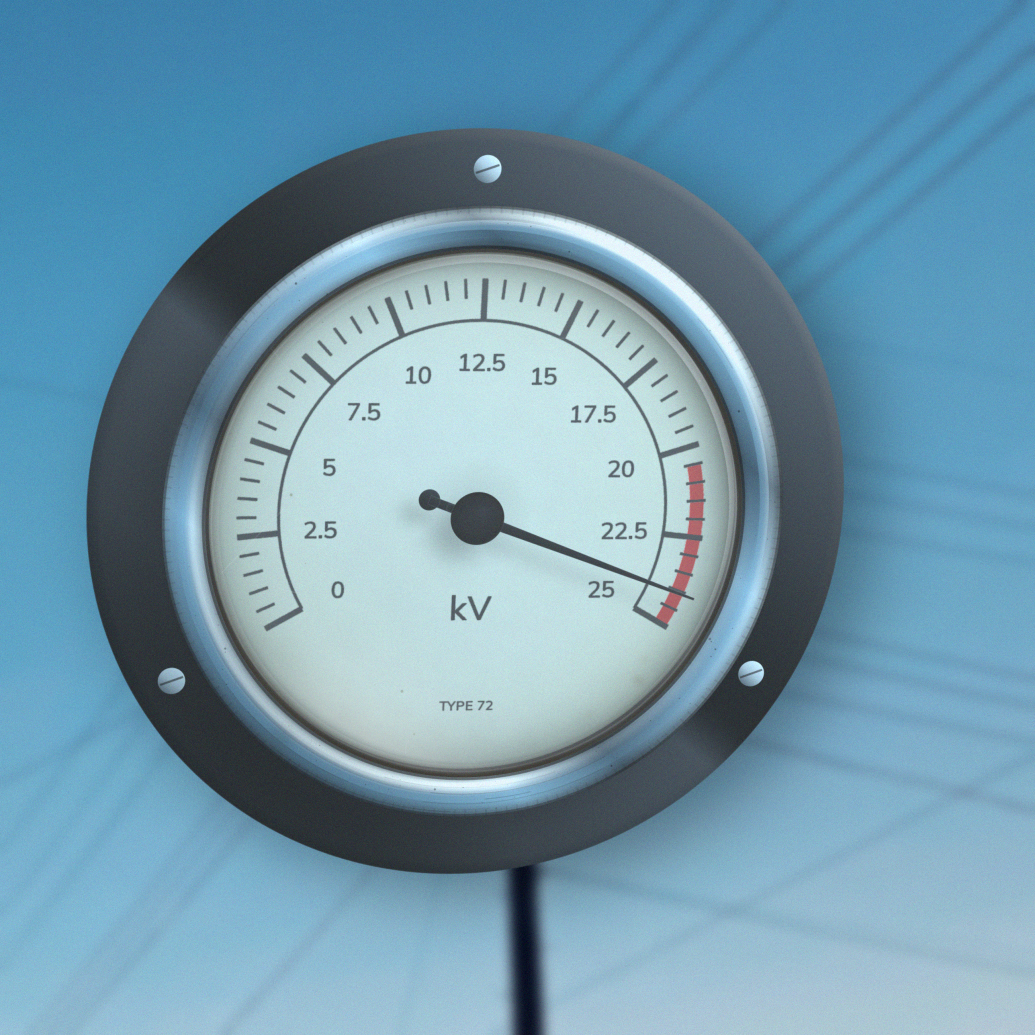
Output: 24 kV
